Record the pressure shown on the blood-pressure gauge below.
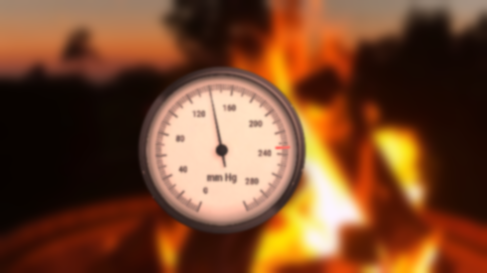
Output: 140 mmHg
